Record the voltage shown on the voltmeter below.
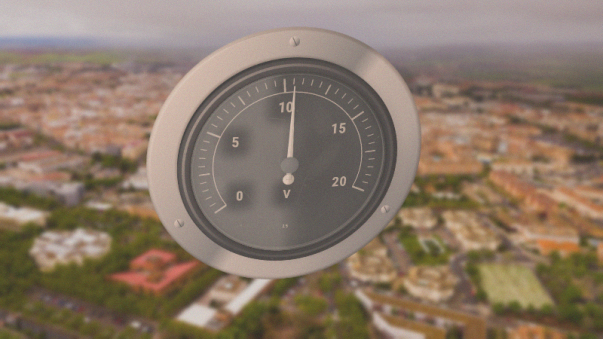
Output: 10.5 V
